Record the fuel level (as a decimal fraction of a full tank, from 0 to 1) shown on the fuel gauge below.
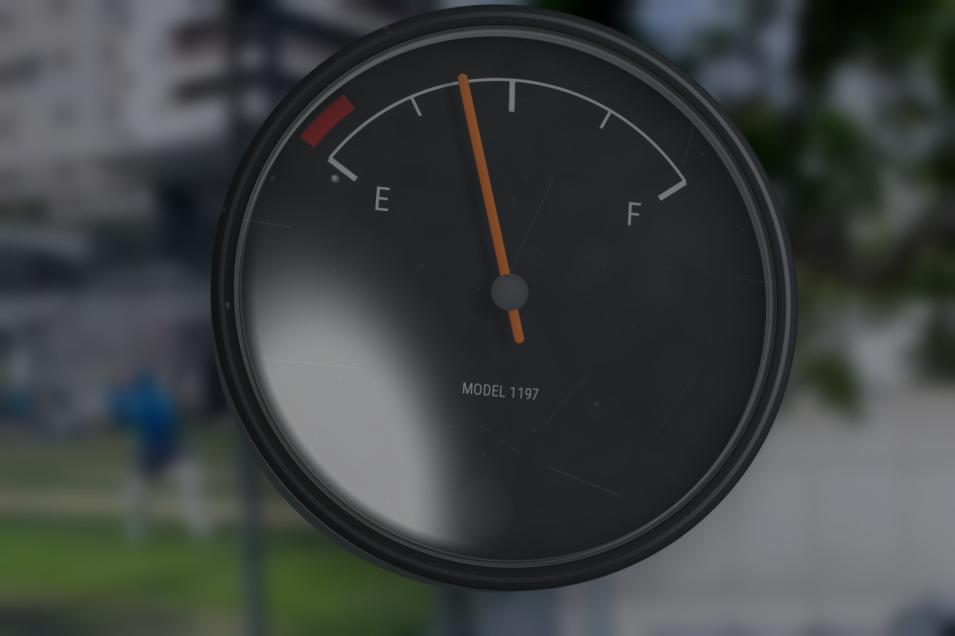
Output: 0.375
